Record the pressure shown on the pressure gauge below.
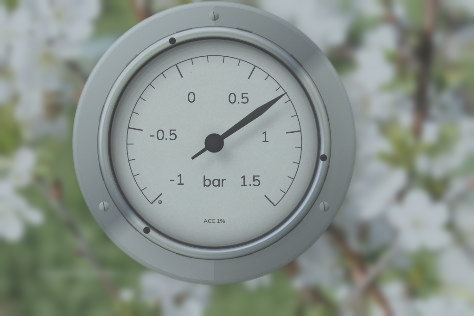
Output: 0.75 bar
